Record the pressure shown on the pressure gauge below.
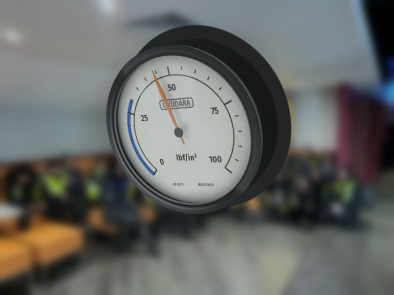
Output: 45 psi
